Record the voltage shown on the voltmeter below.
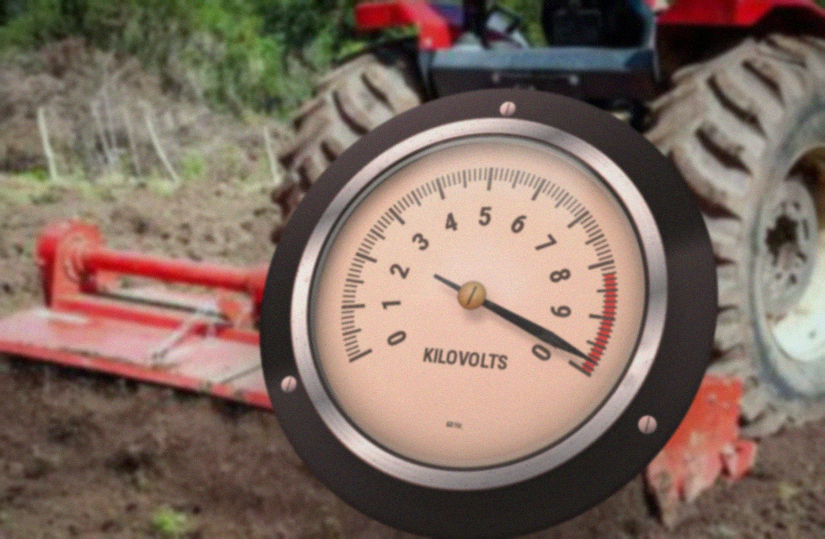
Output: 9.8 kV
